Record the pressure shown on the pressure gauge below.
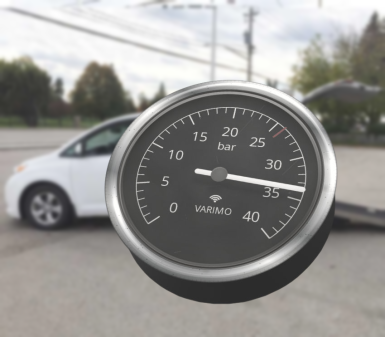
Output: 34 bar
